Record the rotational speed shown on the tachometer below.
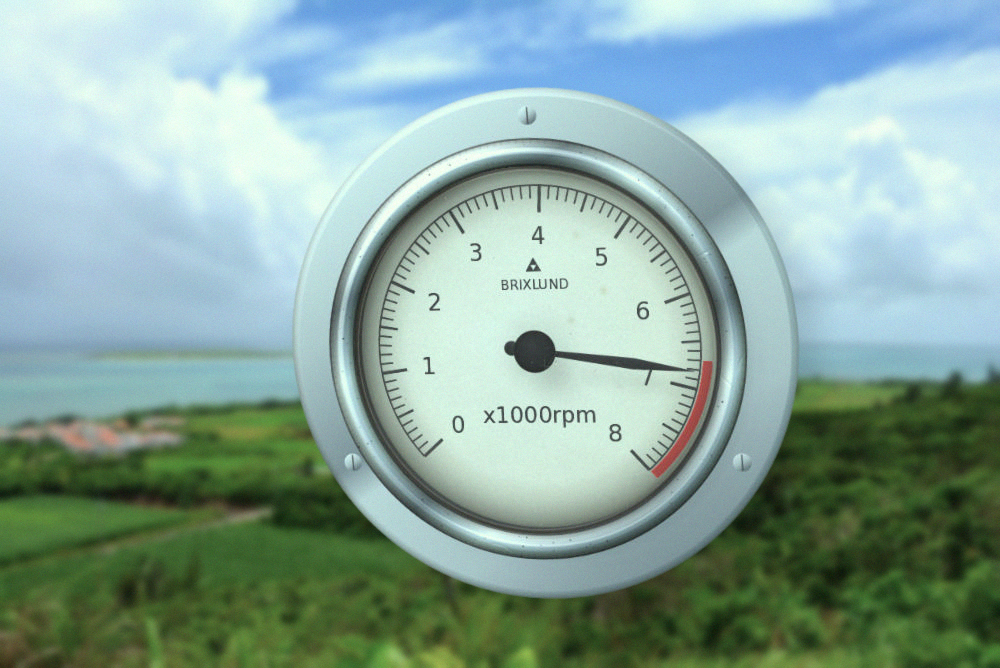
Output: 6800 rpm
